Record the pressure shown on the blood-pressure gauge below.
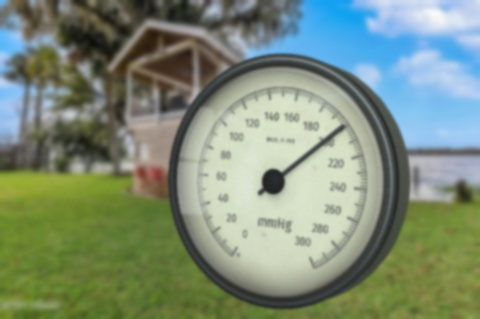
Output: 200 mmHg
